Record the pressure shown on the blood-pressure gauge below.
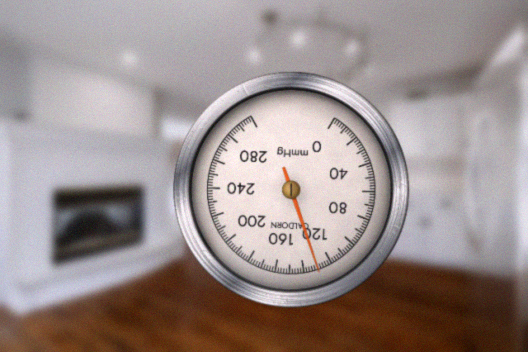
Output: 130 mmHg
